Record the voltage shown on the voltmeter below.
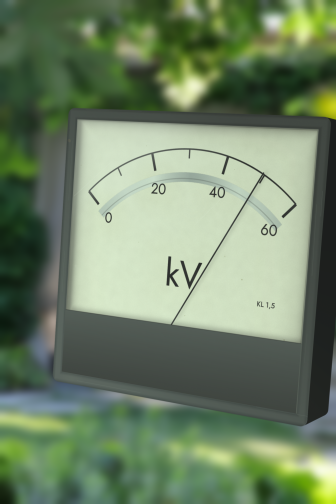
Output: 50 kV
